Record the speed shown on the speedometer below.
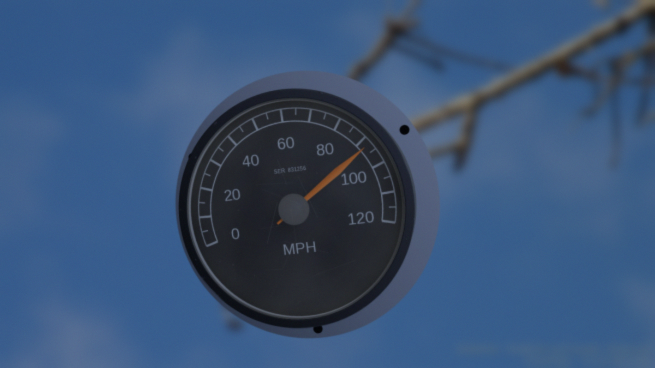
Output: 92.5 mph
